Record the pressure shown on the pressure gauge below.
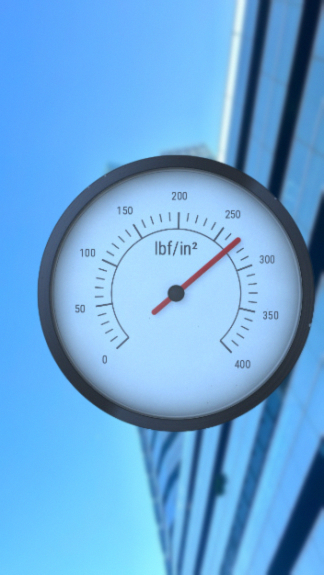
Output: 270 psi
